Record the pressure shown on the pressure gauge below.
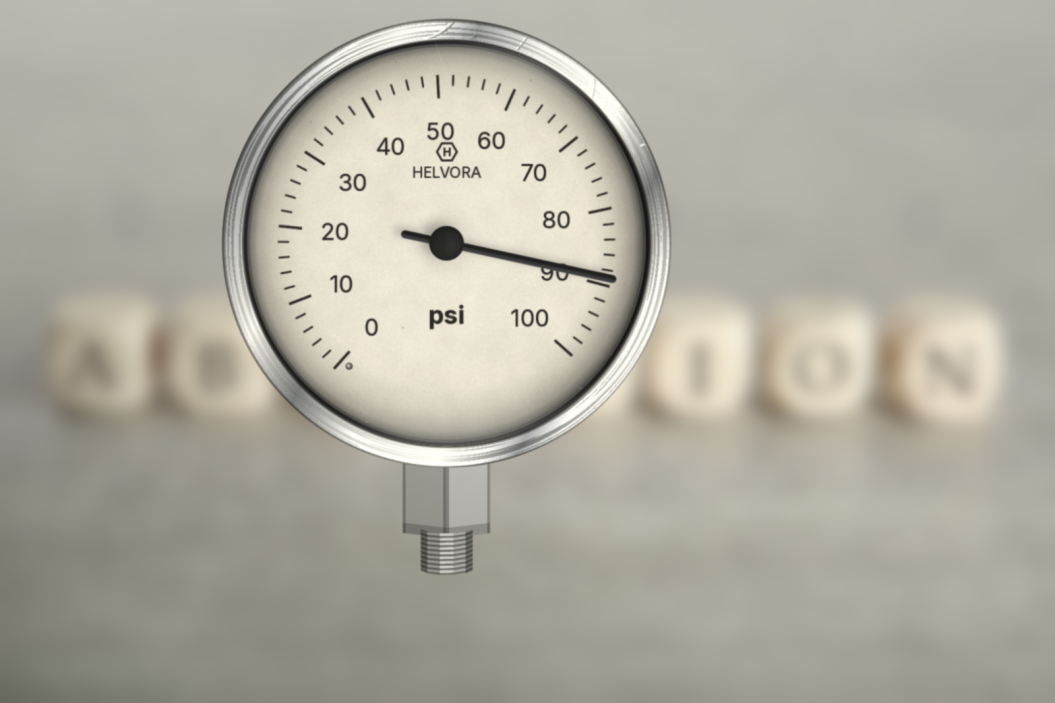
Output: 89 psi
